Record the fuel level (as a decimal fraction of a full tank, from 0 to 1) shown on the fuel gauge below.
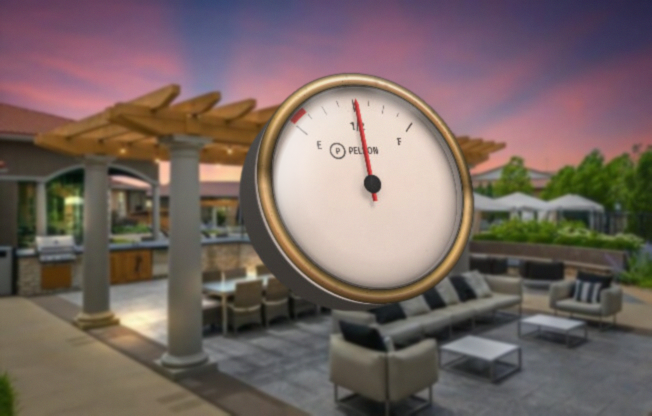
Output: 0.5
